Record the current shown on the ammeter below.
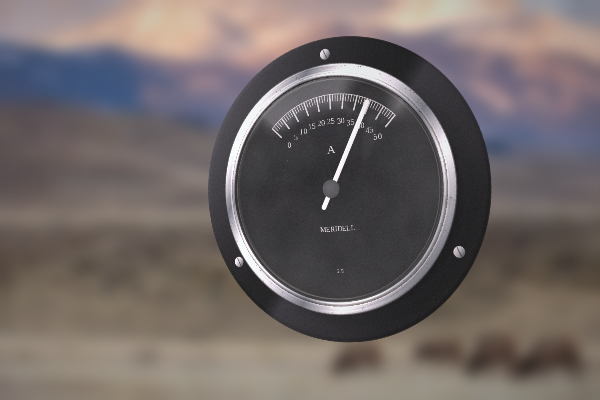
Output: 40 A
